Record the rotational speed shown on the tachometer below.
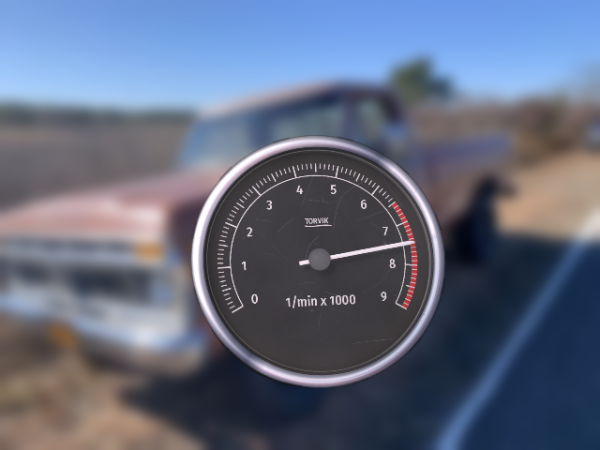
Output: 7500 rpm
